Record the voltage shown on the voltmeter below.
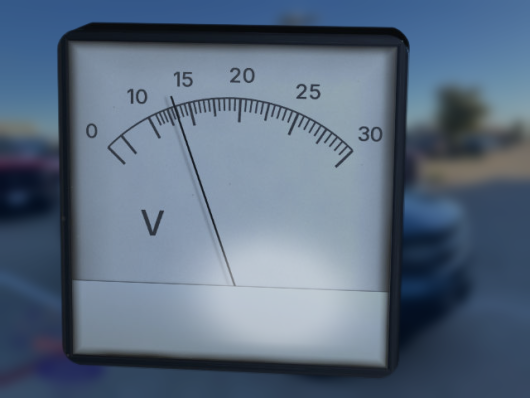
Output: 13.5 V
